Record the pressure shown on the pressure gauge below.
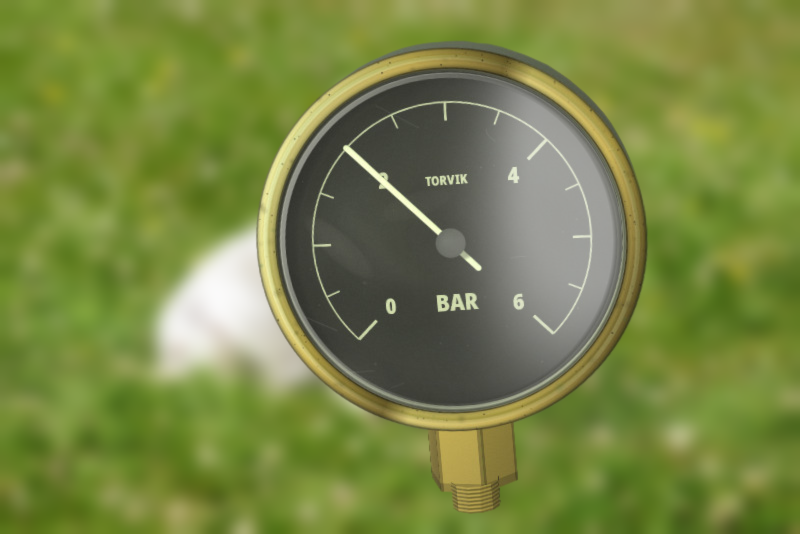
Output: 2 bar
